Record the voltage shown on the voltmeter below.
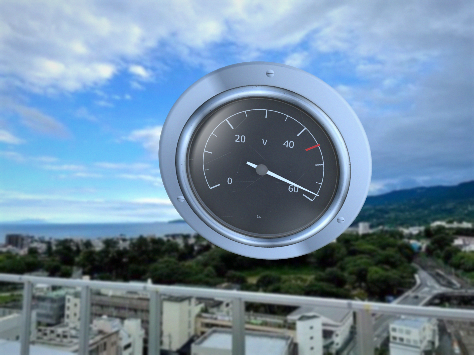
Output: 57.5 V
